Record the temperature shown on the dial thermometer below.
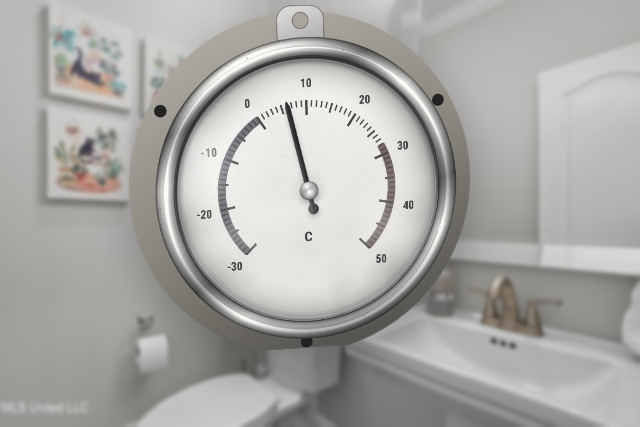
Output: 6 °C
